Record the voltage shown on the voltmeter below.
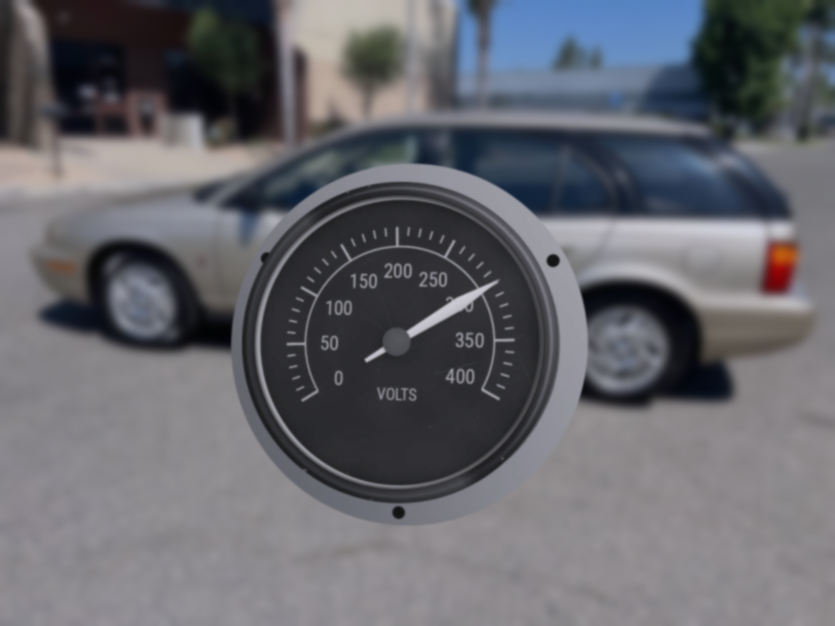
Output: 300 V
